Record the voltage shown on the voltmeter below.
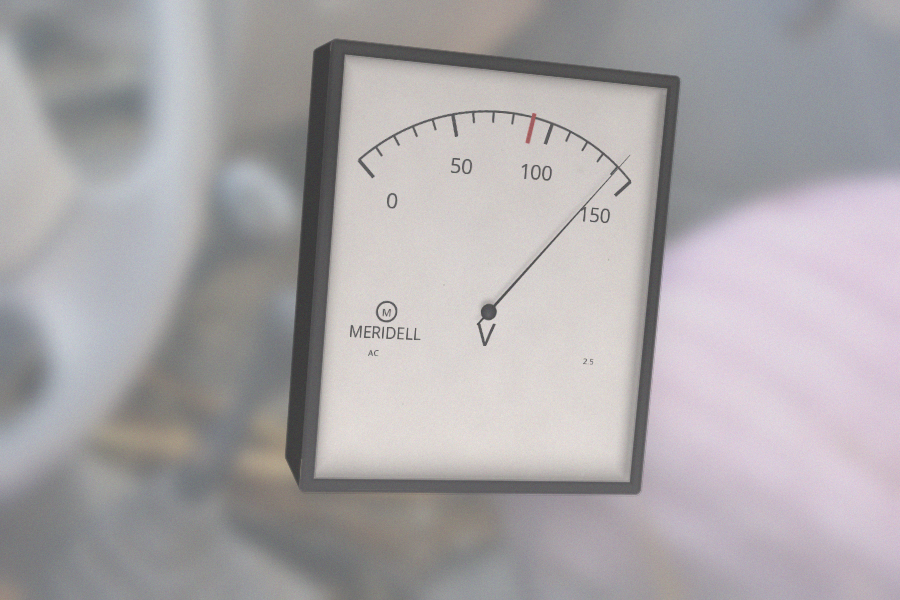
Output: 140 V
